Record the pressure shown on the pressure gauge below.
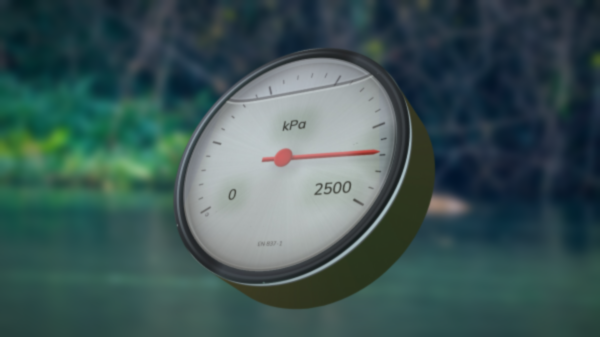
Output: 2200 kPa
